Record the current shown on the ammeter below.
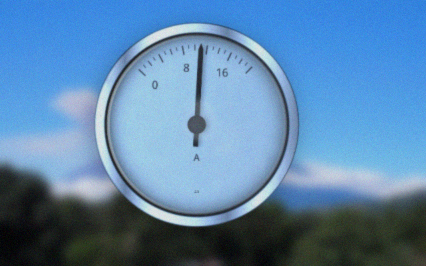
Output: 11 A
